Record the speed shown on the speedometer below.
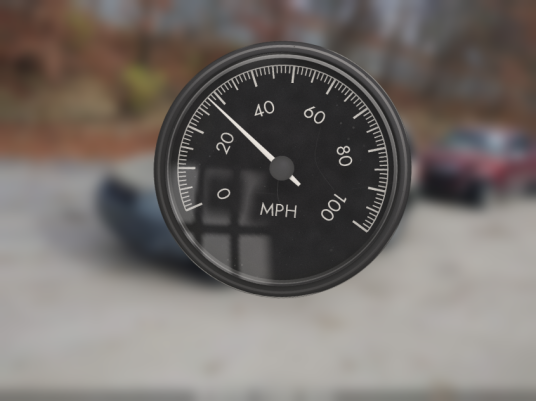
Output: 28 mph
